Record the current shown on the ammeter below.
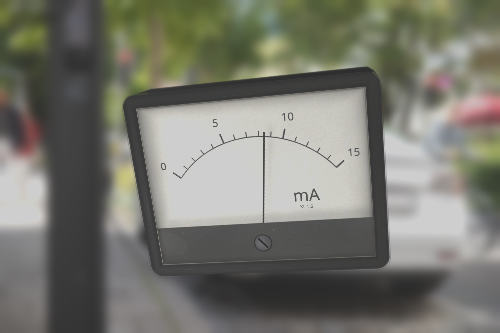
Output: 8.5 mA
